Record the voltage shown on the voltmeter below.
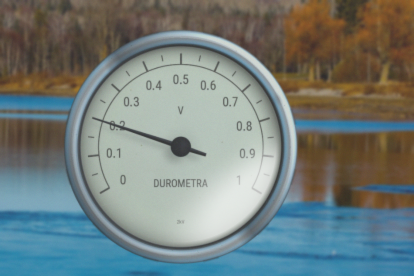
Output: 0.2 V
